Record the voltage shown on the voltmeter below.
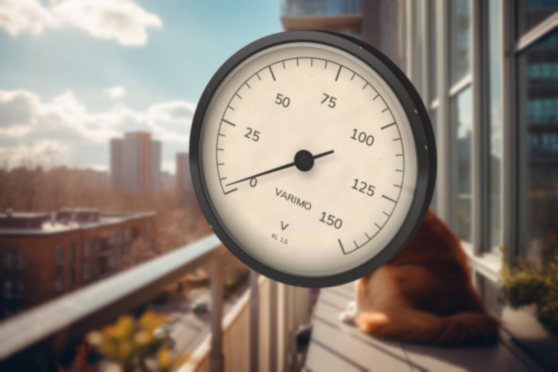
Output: 2.5 V
